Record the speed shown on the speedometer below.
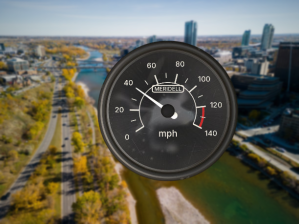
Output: 40 mph
